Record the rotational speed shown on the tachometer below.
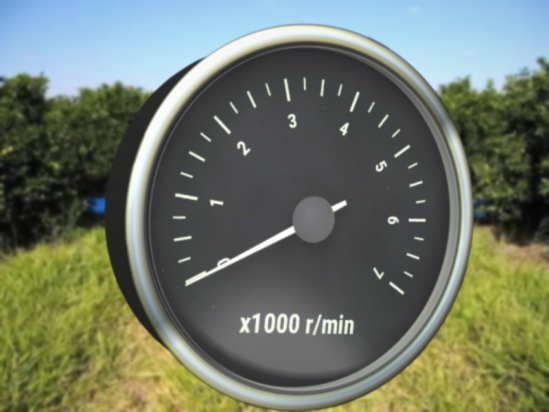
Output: 0 rpm
